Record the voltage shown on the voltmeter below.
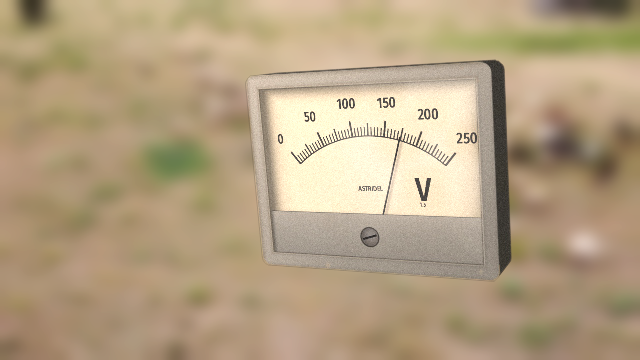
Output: 175 V
